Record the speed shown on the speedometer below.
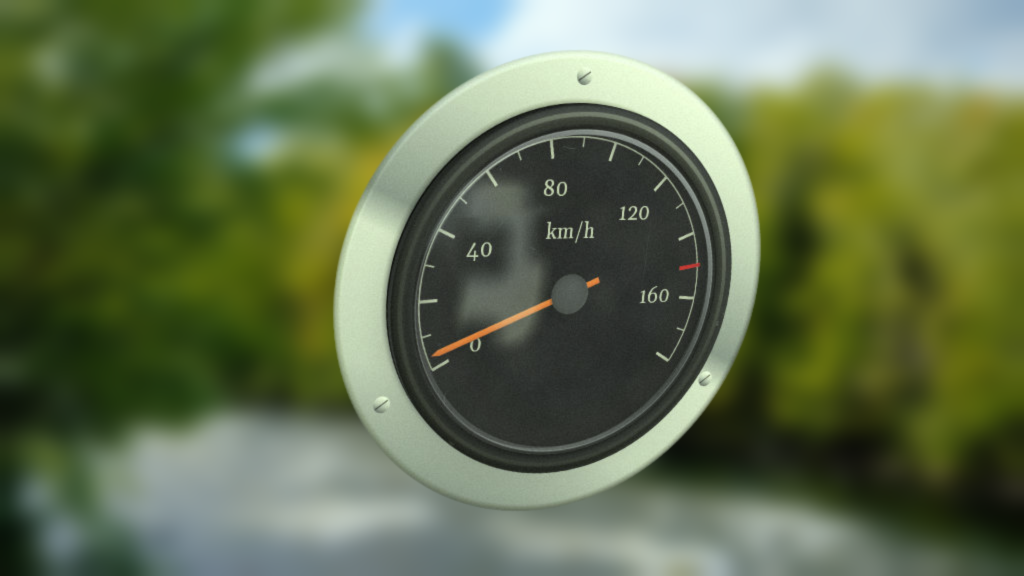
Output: 5 km/h
